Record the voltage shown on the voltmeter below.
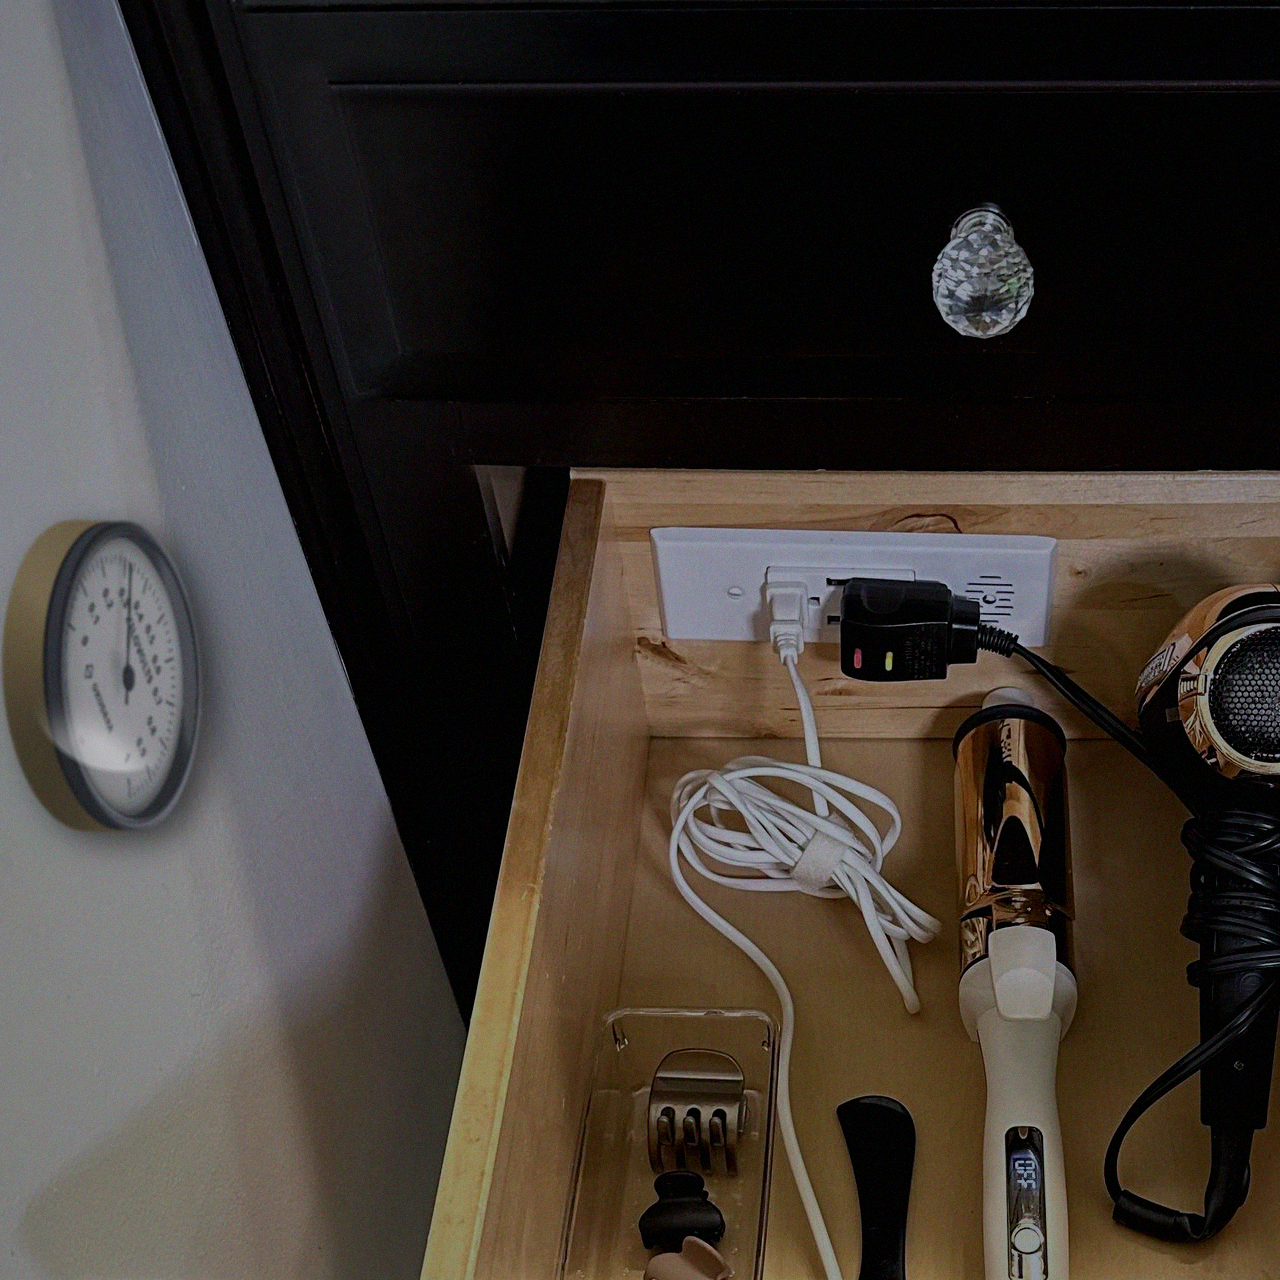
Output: 0.3 kV
